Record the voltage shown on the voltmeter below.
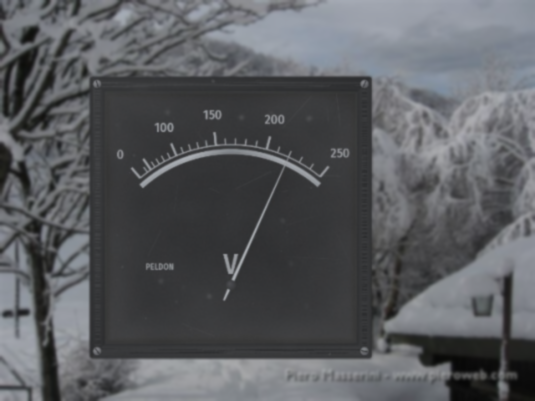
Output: 220 V
